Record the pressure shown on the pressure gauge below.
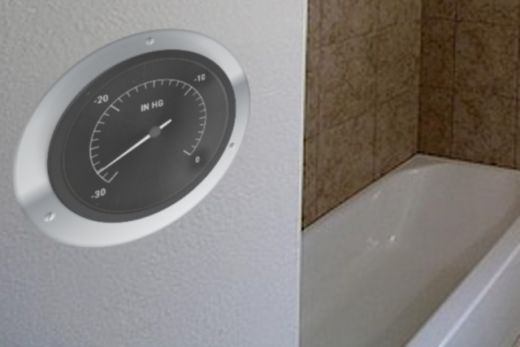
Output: -28 inHg
